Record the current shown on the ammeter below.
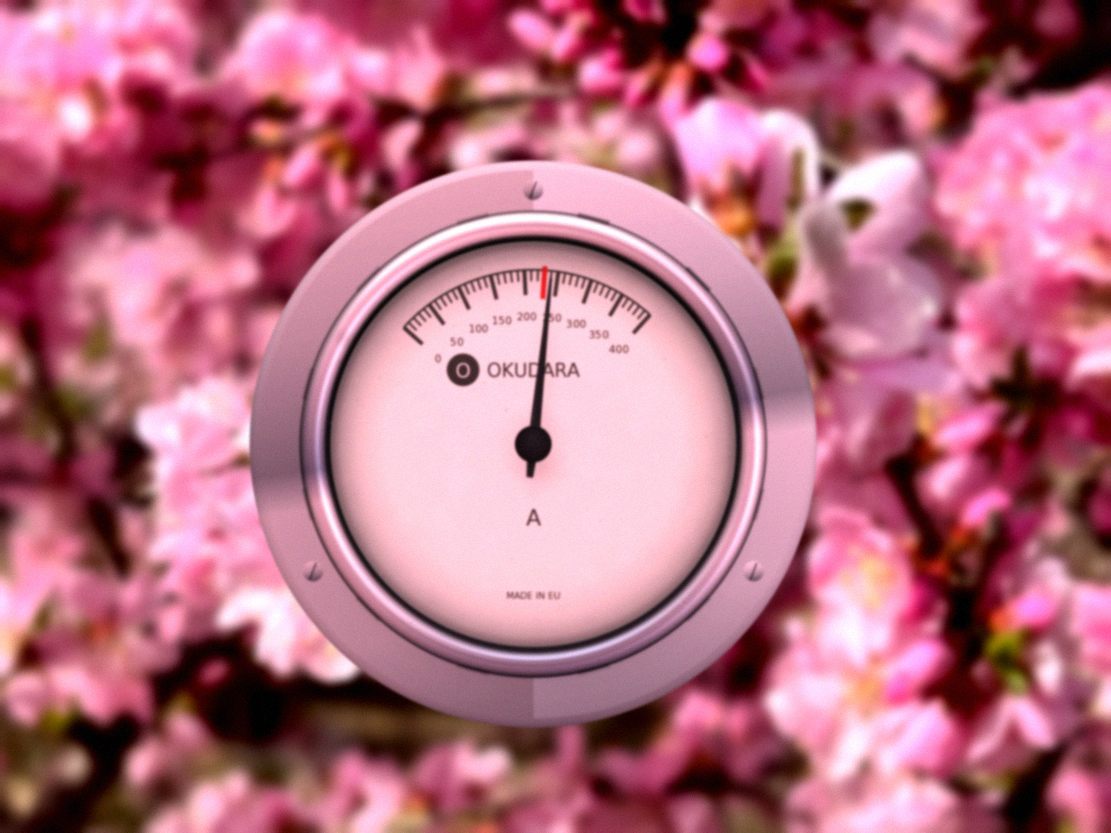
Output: 240 A
